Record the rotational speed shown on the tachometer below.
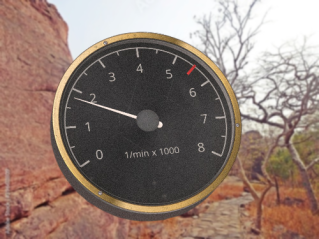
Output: 1750 rpm
